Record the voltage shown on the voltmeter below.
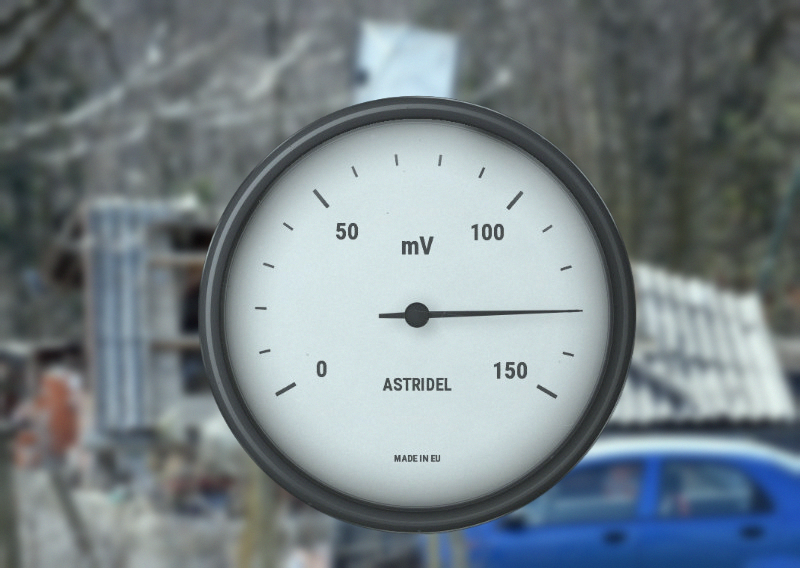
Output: 130 mV
